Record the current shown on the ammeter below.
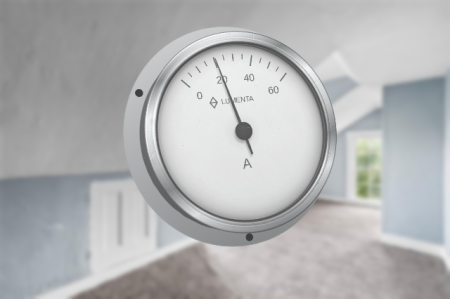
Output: 20 A
